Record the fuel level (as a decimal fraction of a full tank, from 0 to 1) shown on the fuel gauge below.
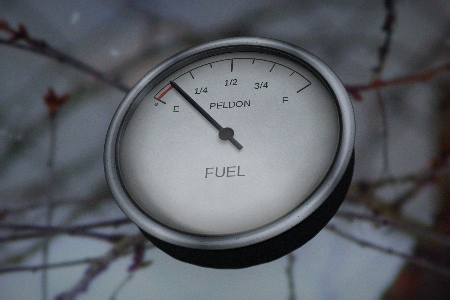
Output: 0.125
